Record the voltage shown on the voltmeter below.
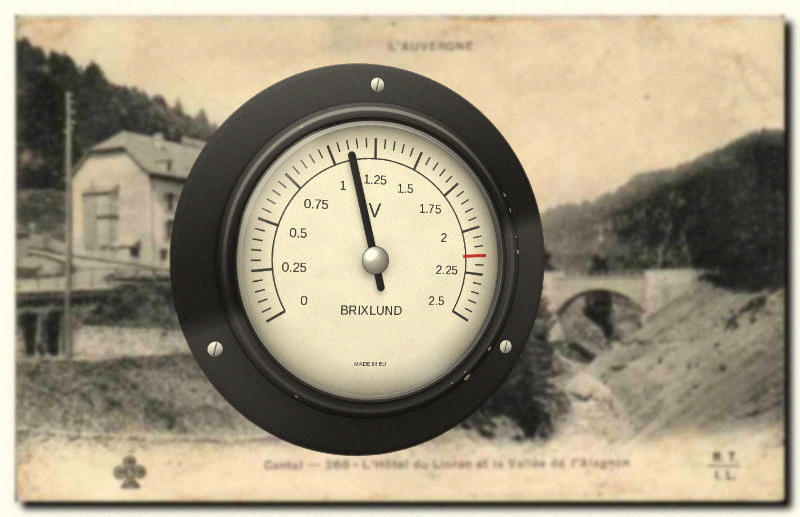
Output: 1.1 V
